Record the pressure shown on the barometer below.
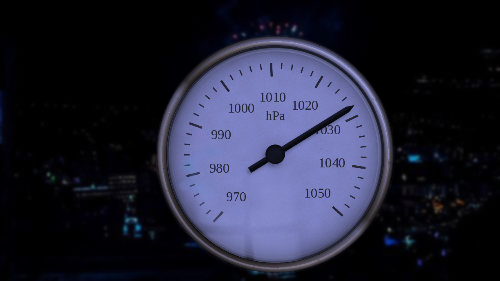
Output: 1028 hPa
